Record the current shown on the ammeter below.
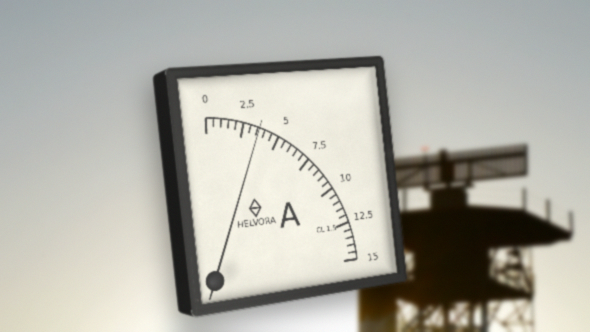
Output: 3.5 A
